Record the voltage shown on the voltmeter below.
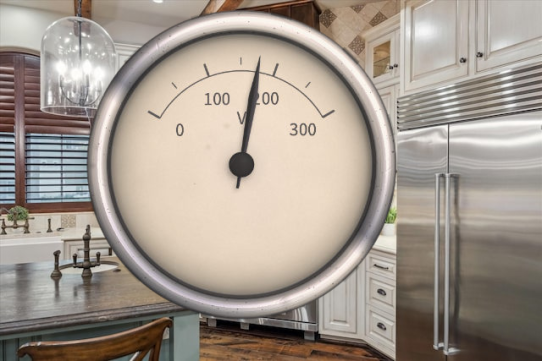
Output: 175 V
